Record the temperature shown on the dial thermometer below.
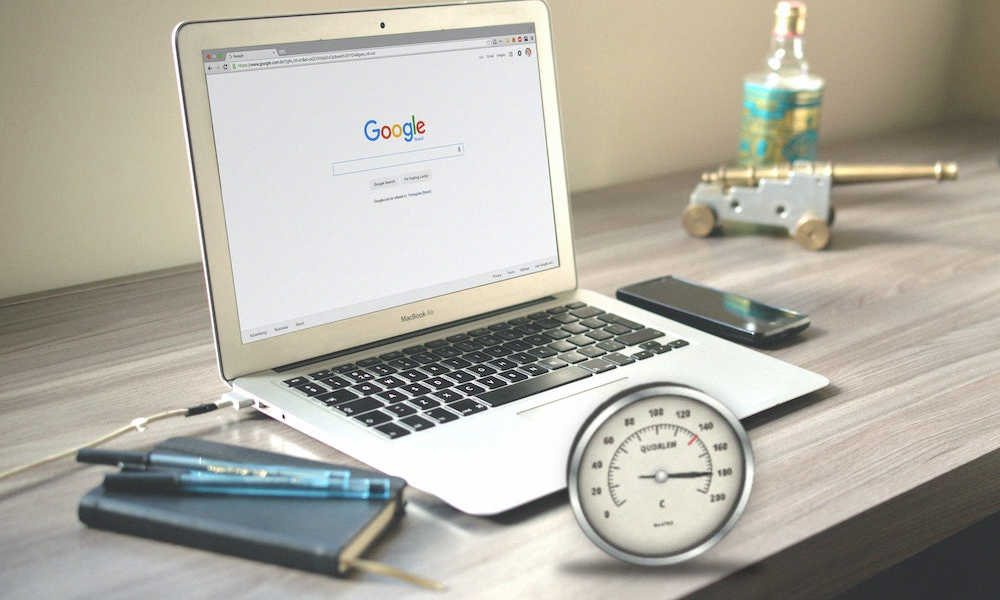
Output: 180 °C
